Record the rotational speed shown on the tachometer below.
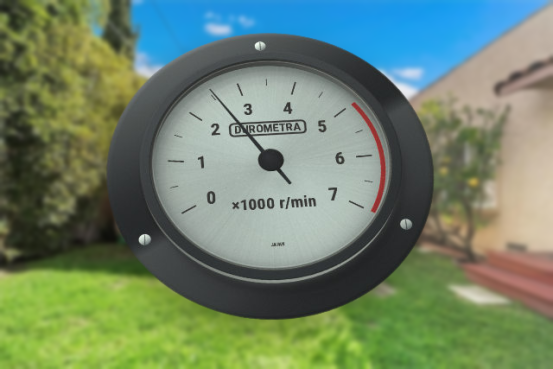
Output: 2500 rpm
